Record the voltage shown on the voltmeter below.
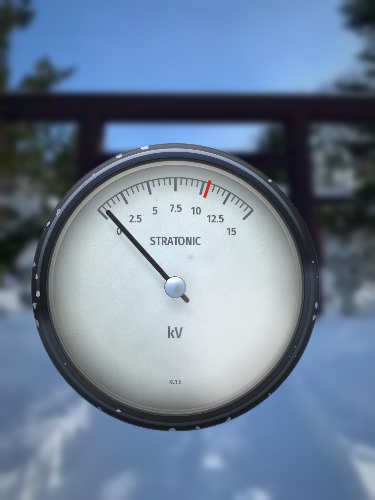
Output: 0.5 kV
